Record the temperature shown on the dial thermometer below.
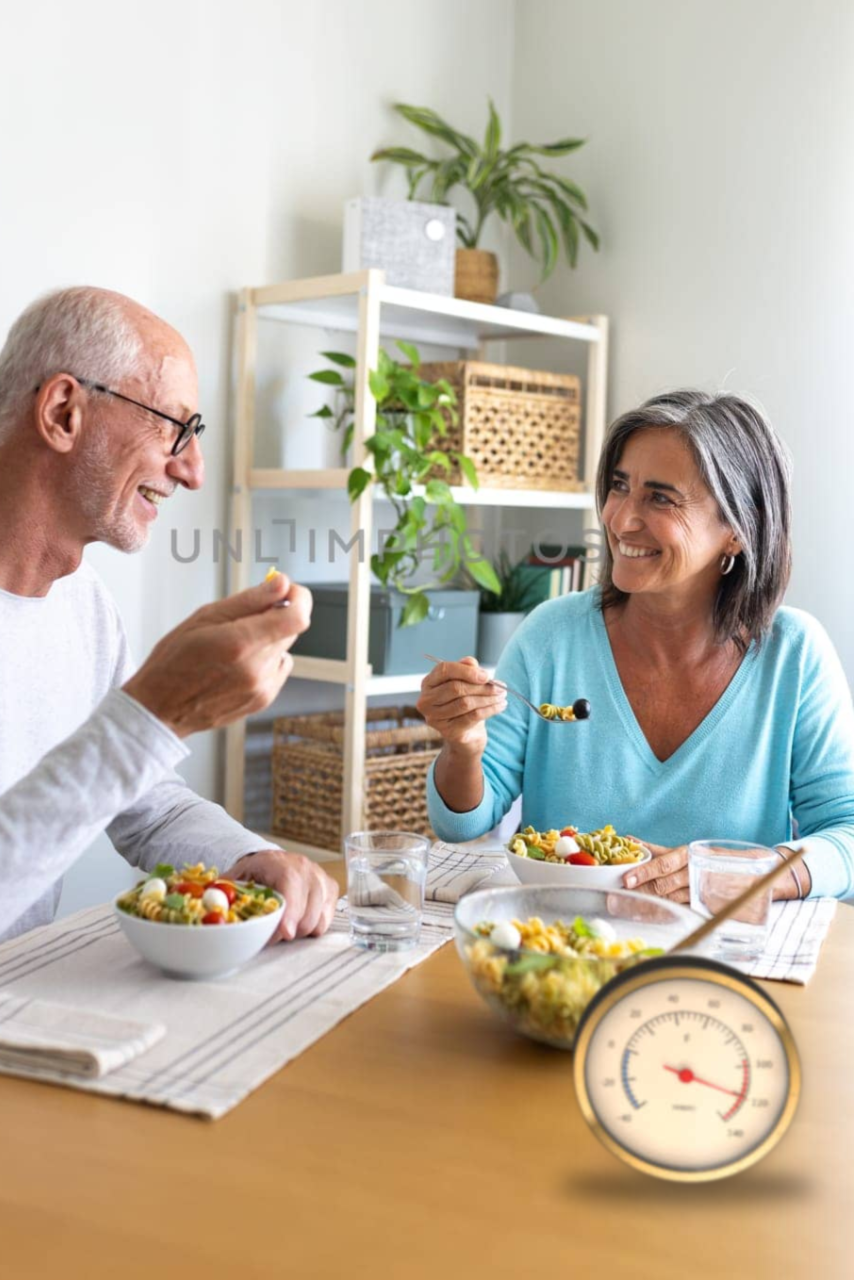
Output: 120 °F
